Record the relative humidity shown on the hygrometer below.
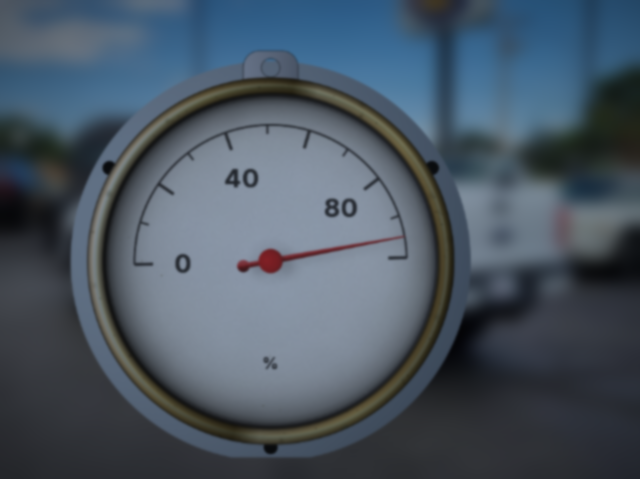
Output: 95 %
